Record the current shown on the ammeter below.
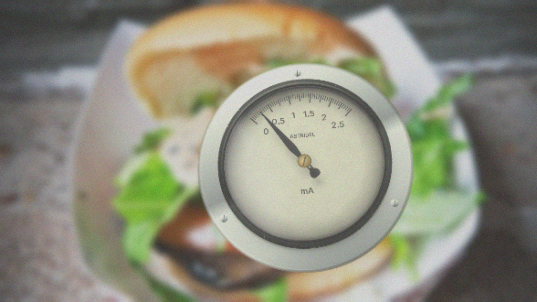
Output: 0.25 mA
